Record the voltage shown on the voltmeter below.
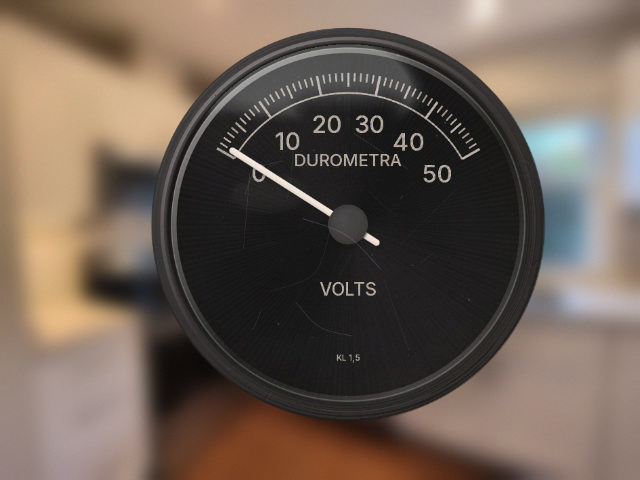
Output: 1 V
